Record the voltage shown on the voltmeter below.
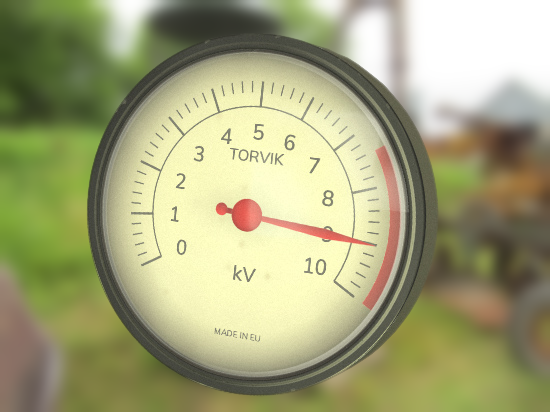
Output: 9 kV
